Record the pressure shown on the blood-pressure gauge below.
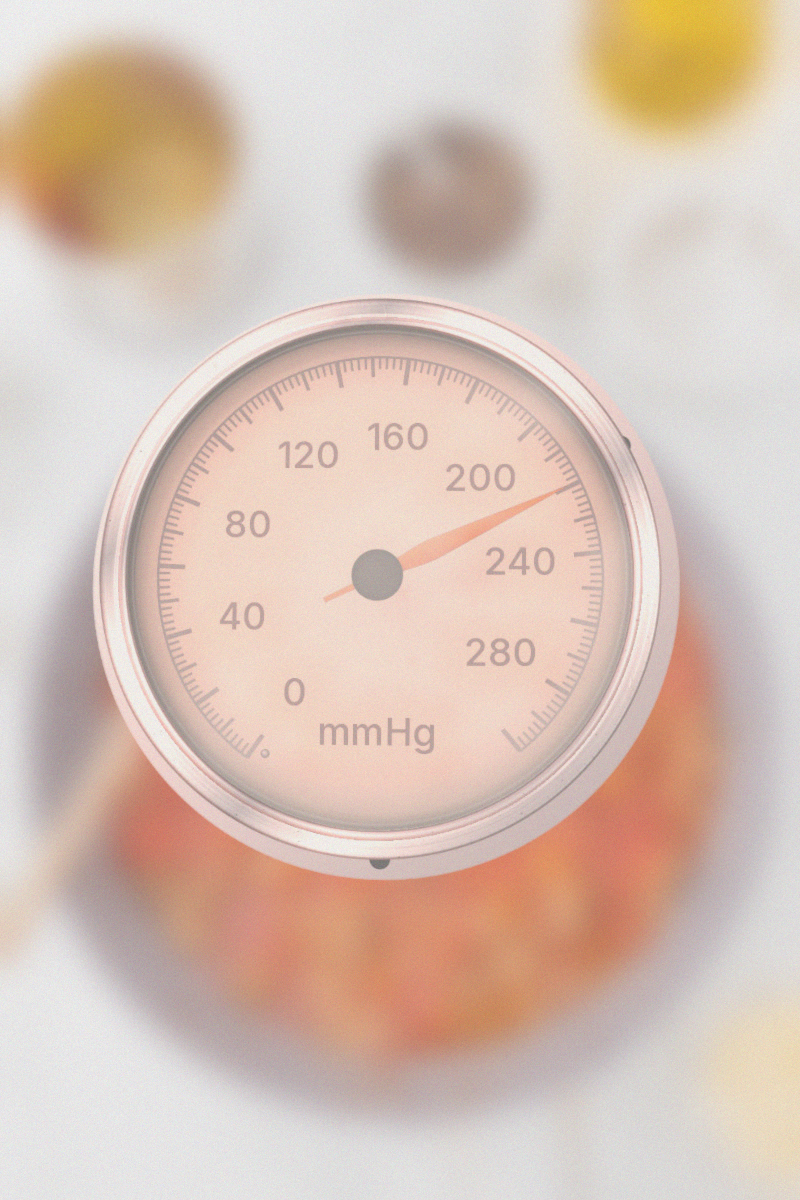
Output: 220 mmHg
